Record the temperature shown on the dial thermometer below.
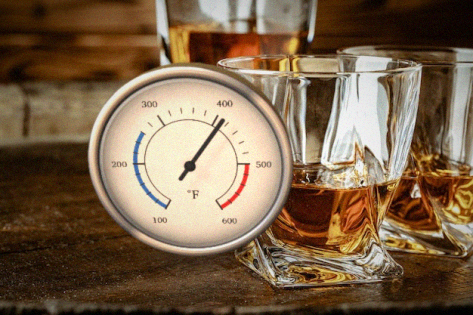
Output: 410 °F
